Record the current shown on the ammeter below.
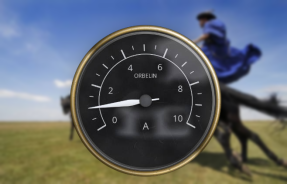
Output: 1 A
